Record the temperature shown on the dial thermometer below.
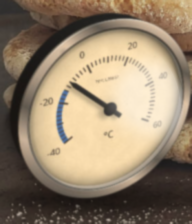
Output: -10 °C
